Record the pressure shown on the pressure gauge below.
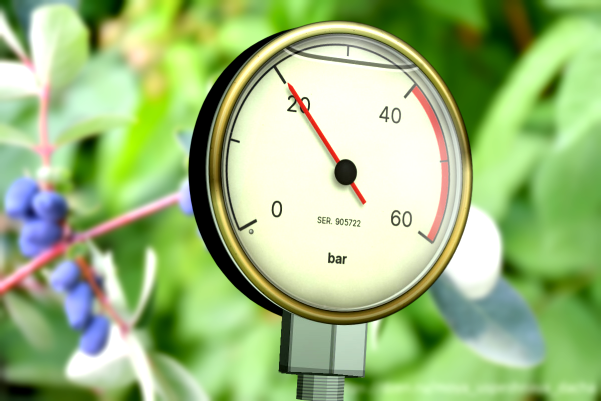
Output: 20 bar
